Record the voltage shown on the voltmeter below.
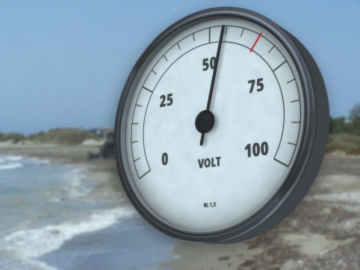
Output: 55 V
